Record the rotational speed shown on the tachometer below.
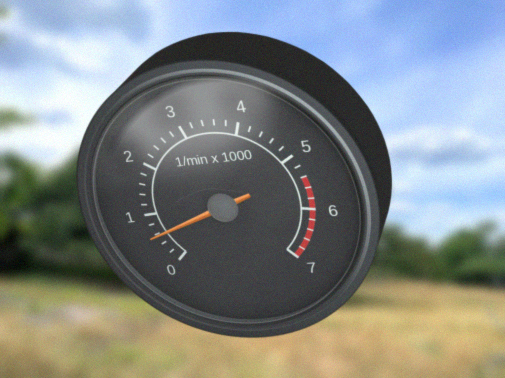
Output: 600 rpm
